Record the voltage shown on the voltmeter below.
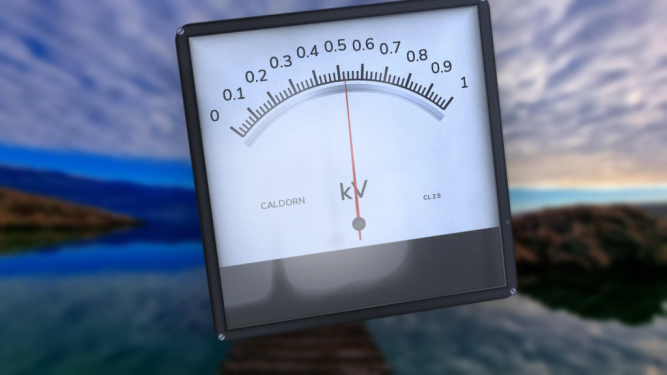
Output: 0.52 kV
